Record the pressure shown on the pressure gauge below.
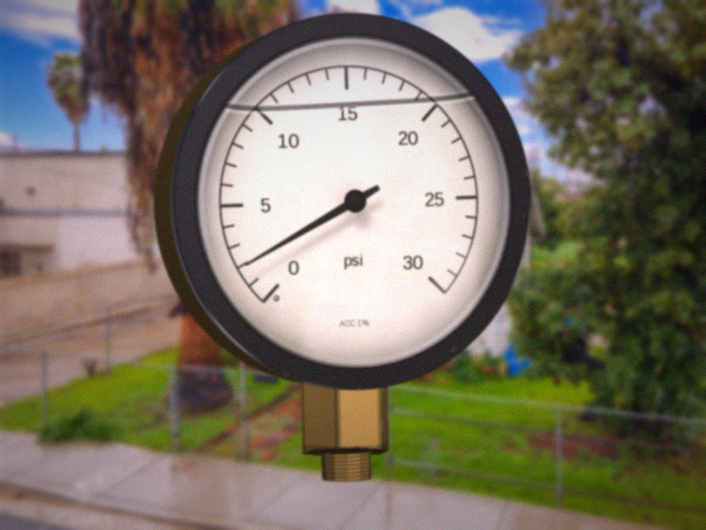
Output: 2 psi
